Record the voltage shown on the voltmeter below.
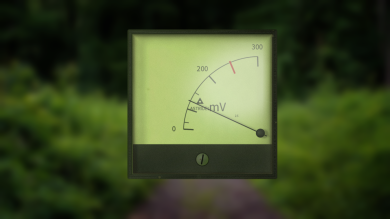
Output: 125 mV
